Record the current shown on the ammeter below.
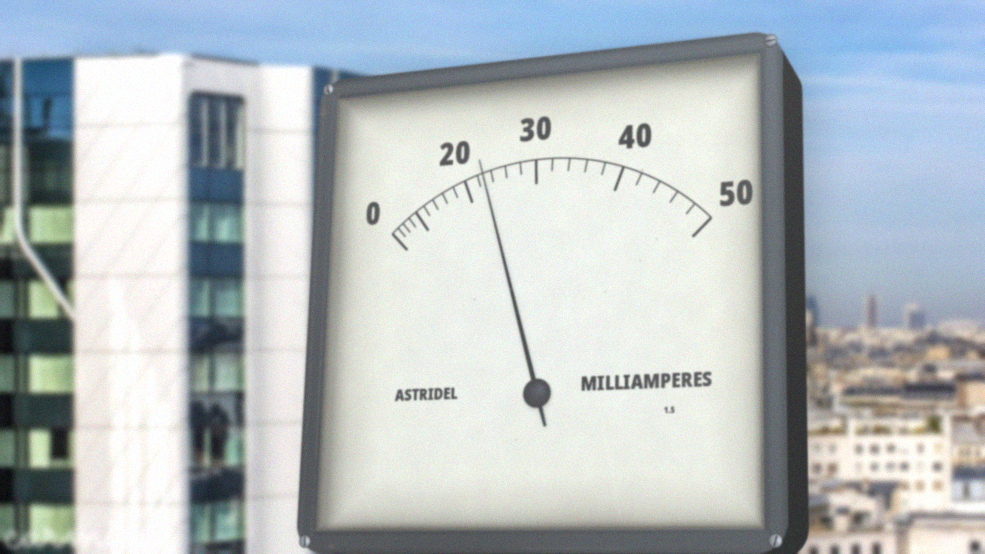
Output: 23 mA
